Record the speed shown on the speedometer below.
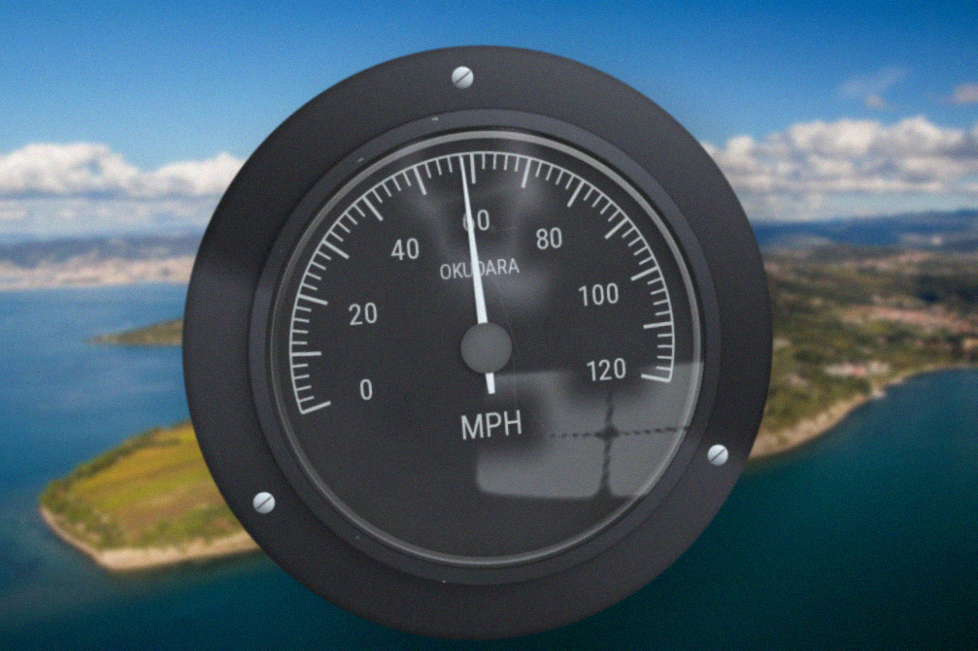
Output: 58 mph
